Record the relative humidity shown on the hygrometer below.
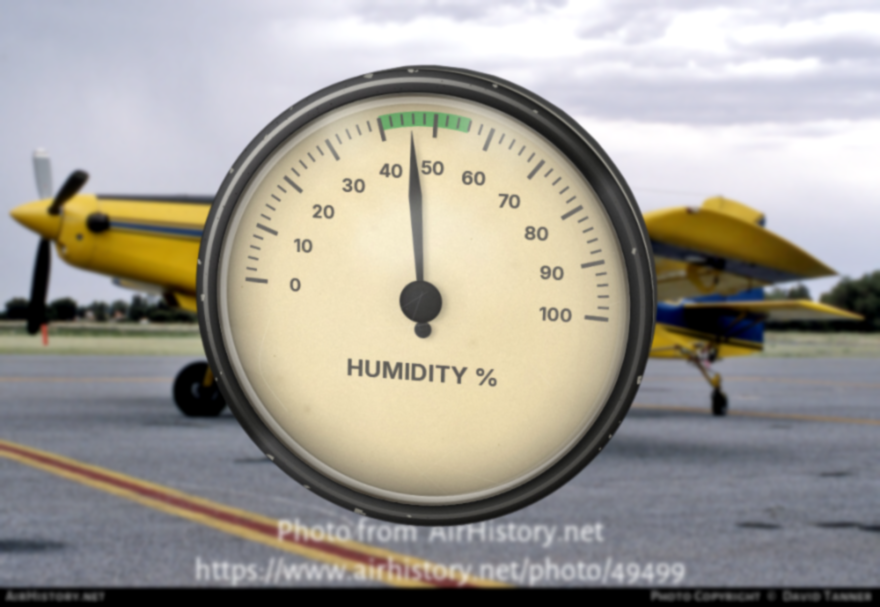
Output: 46 %
